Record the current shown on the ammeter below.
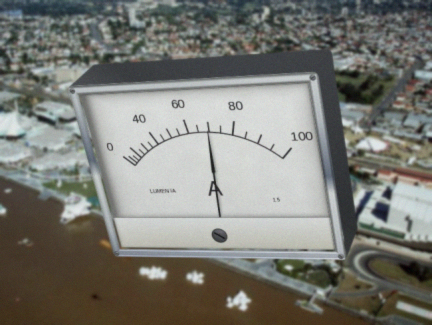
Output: 70 A
